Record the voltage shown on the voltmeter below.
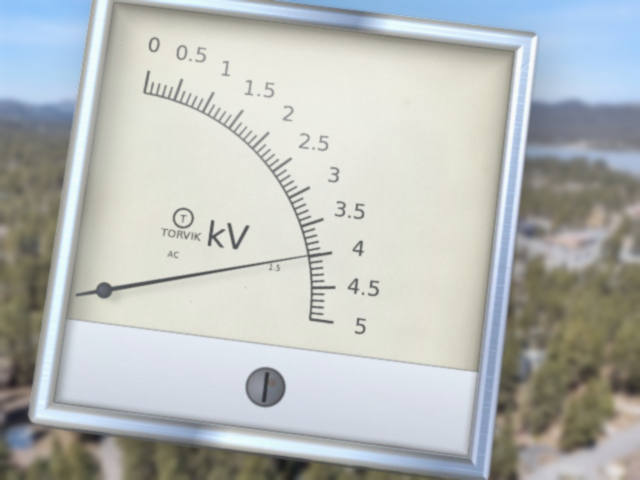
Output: 4 kV
